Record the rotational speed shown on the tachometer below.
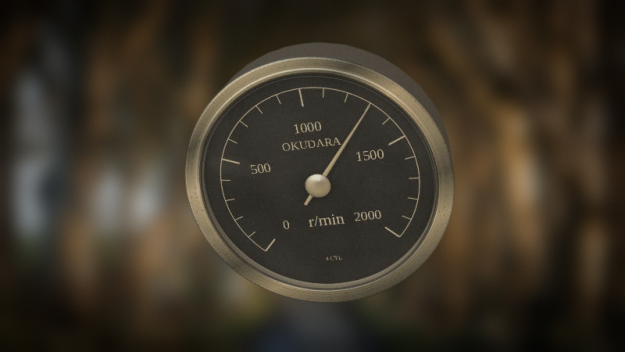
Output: 1300 rpm
